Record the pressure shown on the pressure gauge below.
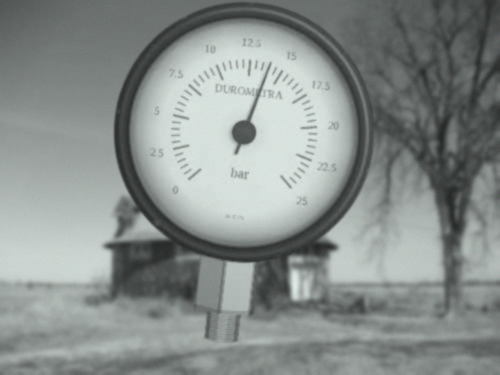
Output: 14 bar
